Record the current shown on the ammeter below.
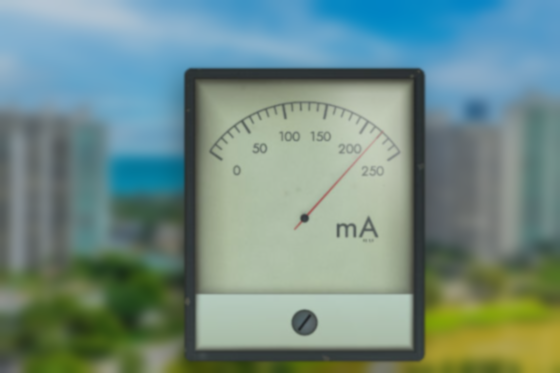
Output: 220 mA
